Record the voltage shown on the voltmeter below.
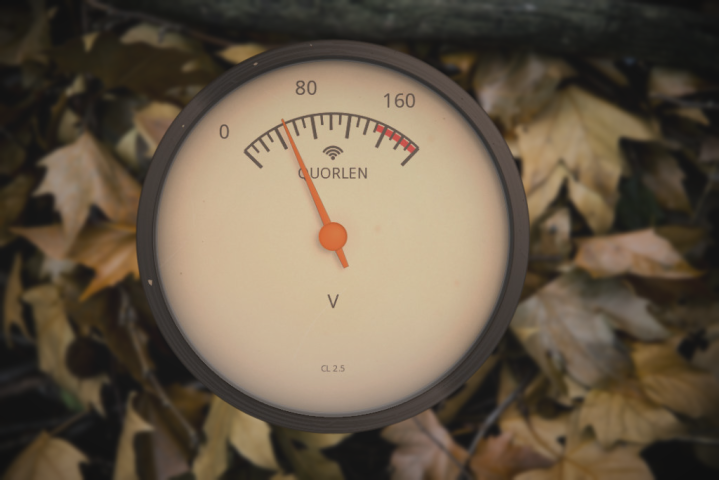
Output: 50 V
